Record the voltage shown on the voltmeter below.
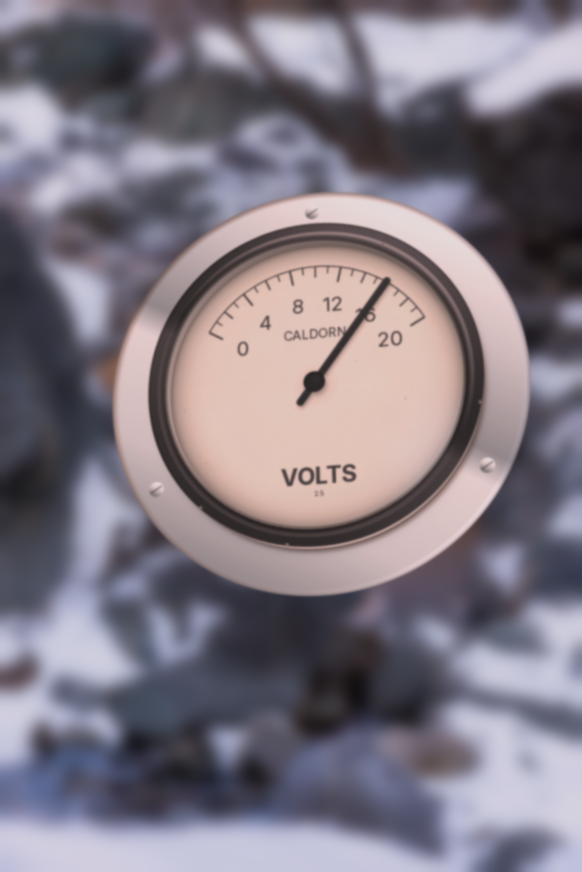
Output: 16 V
